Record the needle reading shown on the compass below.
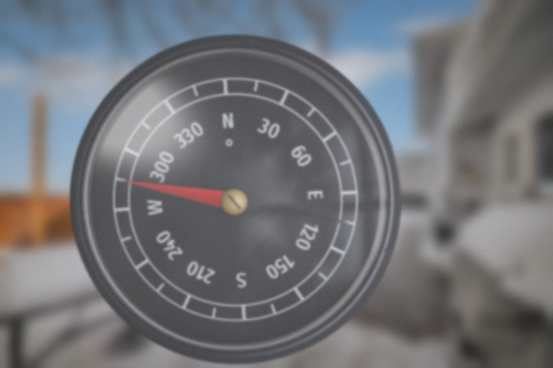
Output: 285 °
